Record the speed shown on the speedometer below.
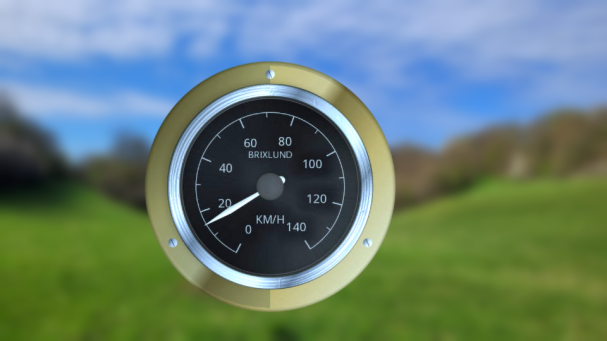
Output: 15 km/h
